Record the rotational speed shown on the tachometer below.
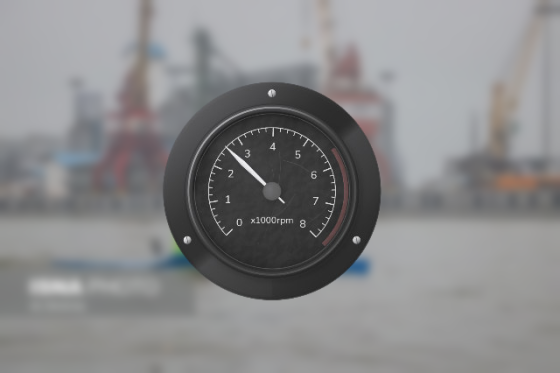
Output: 2600 rpm
